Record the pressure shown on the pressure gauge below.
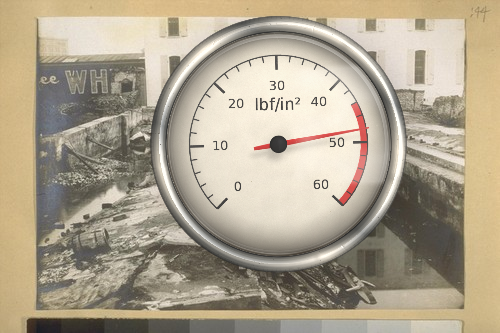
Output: 48 psi
